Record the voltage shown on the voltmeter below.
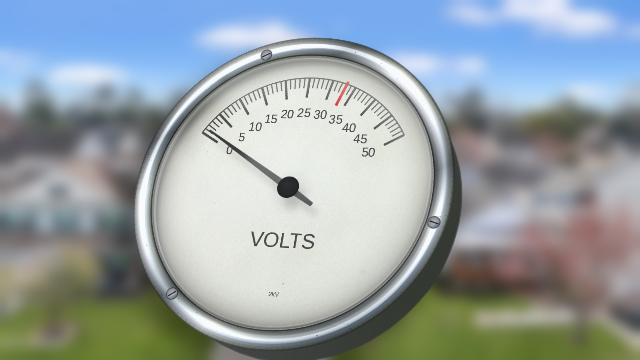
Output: 1 V
